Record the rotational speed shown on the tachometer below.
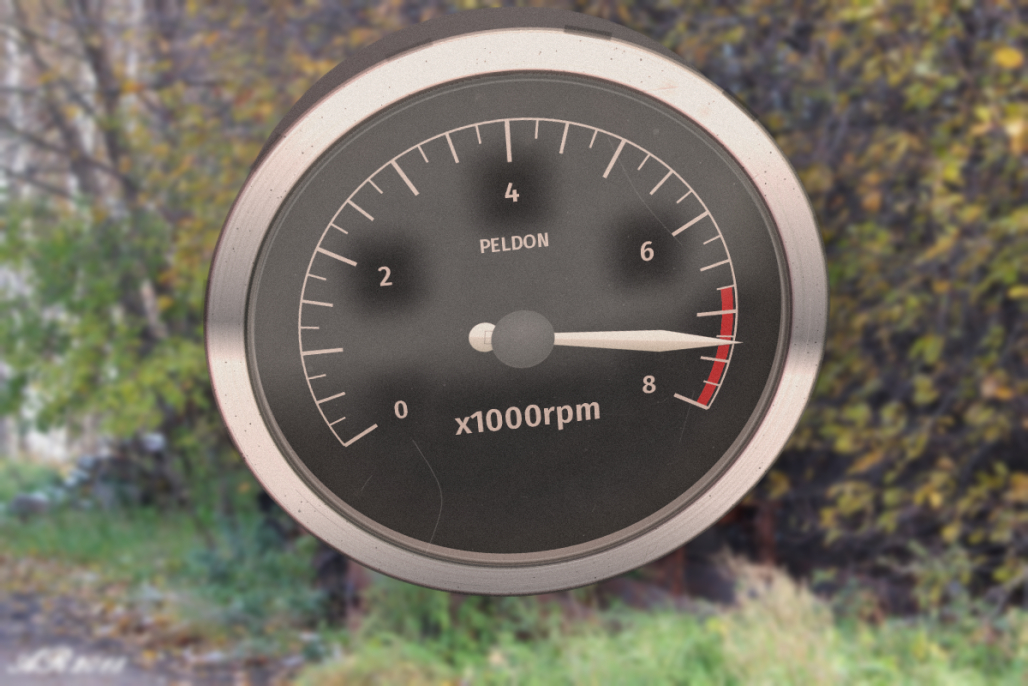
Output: 7250 rpm
